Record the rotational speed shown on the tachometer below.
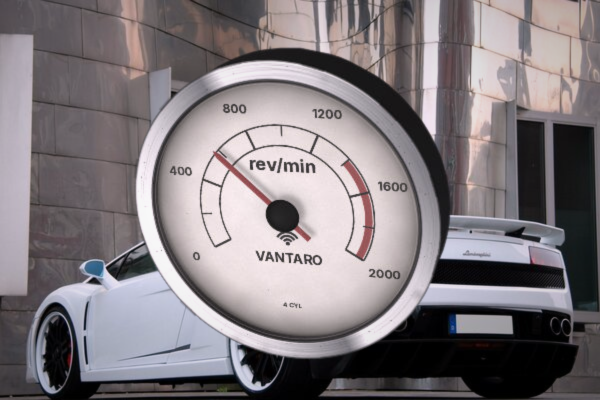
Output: 600 rpm
